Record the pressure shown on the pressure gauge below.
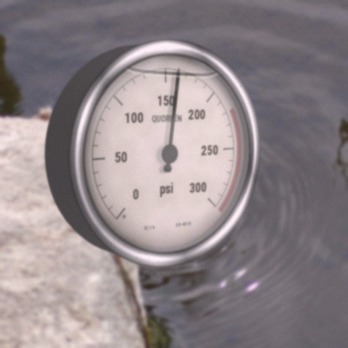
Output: 160 psi
